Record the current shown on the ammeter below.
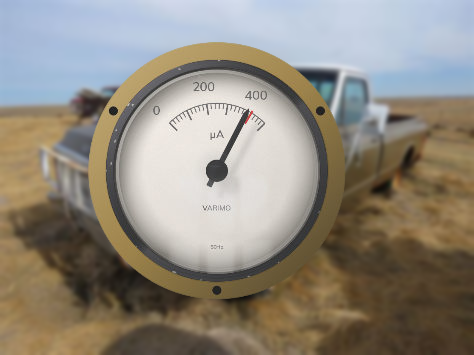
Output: 400 µA
